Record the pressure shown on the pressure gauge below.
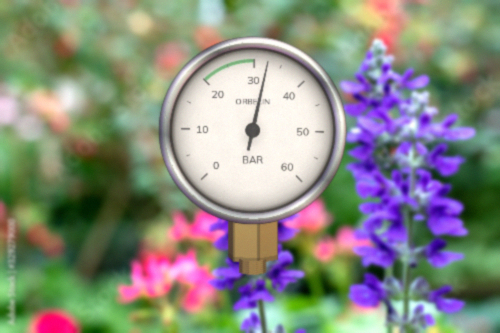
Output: 32.5 bar
